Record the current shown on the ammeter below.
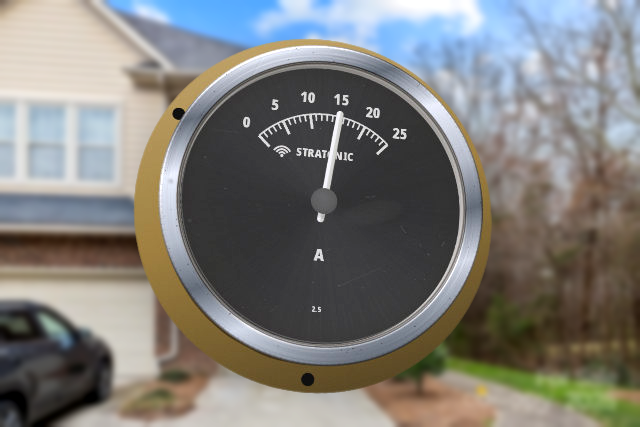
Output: 15 A
